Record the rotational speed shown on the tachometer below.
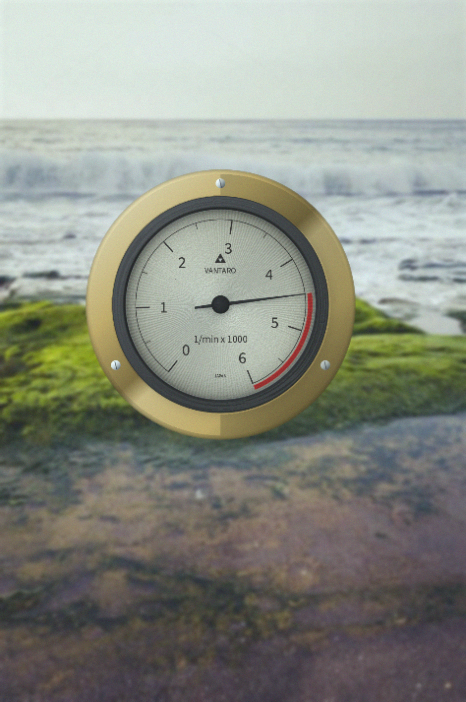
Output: 4500 rpm
